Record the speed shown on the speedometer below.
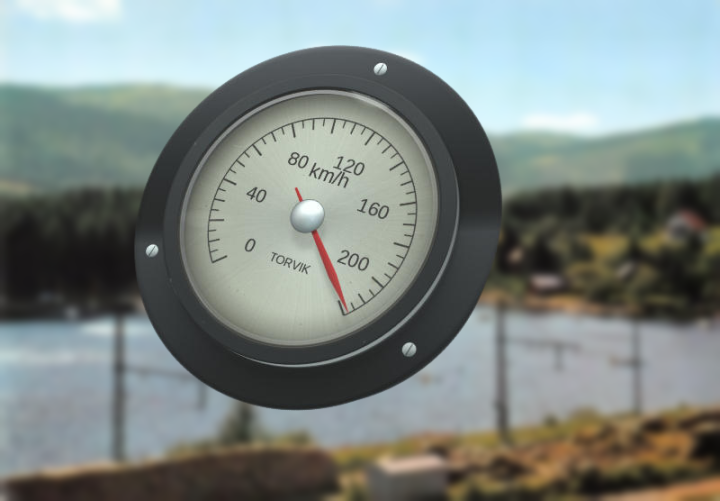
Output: 217.5 km/h
